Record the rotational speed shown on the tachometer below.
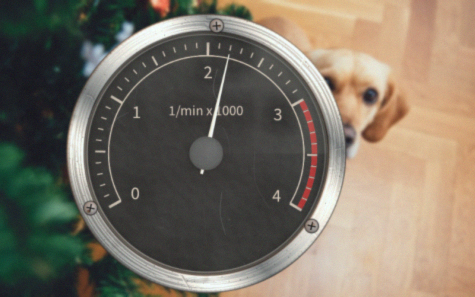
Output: 2200 rpm
